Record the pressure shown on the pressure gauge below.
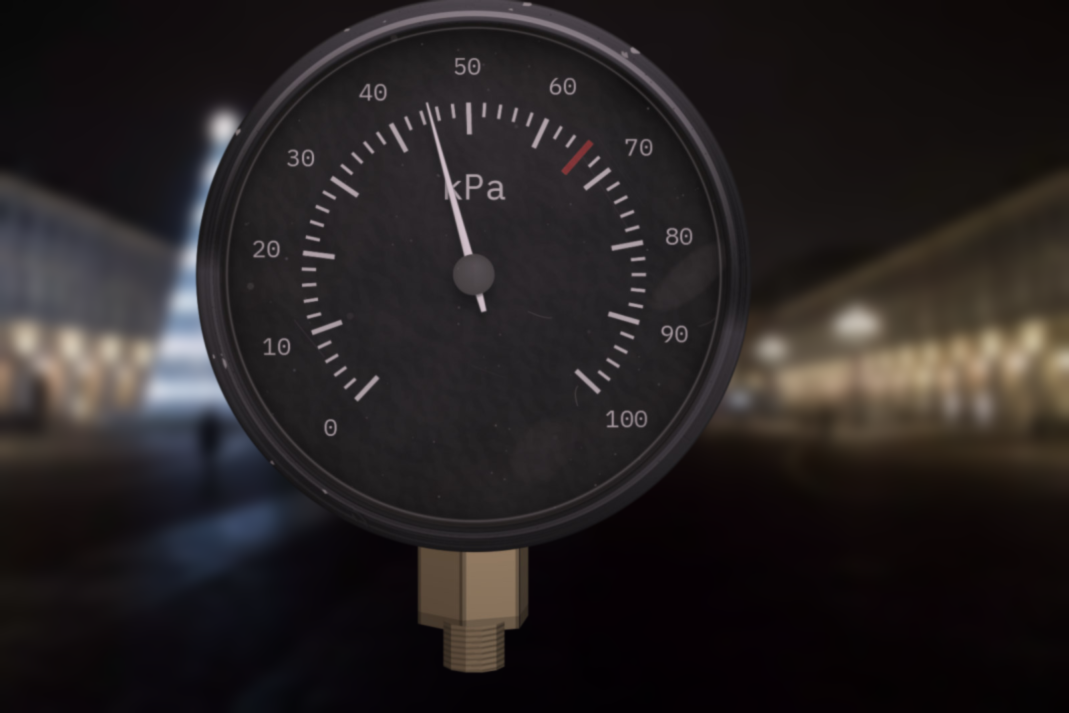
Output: 45 kPa
